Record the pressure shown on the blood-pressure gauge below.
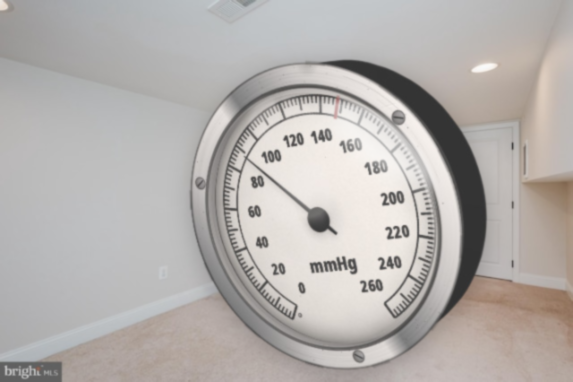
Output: 90 mmHg
